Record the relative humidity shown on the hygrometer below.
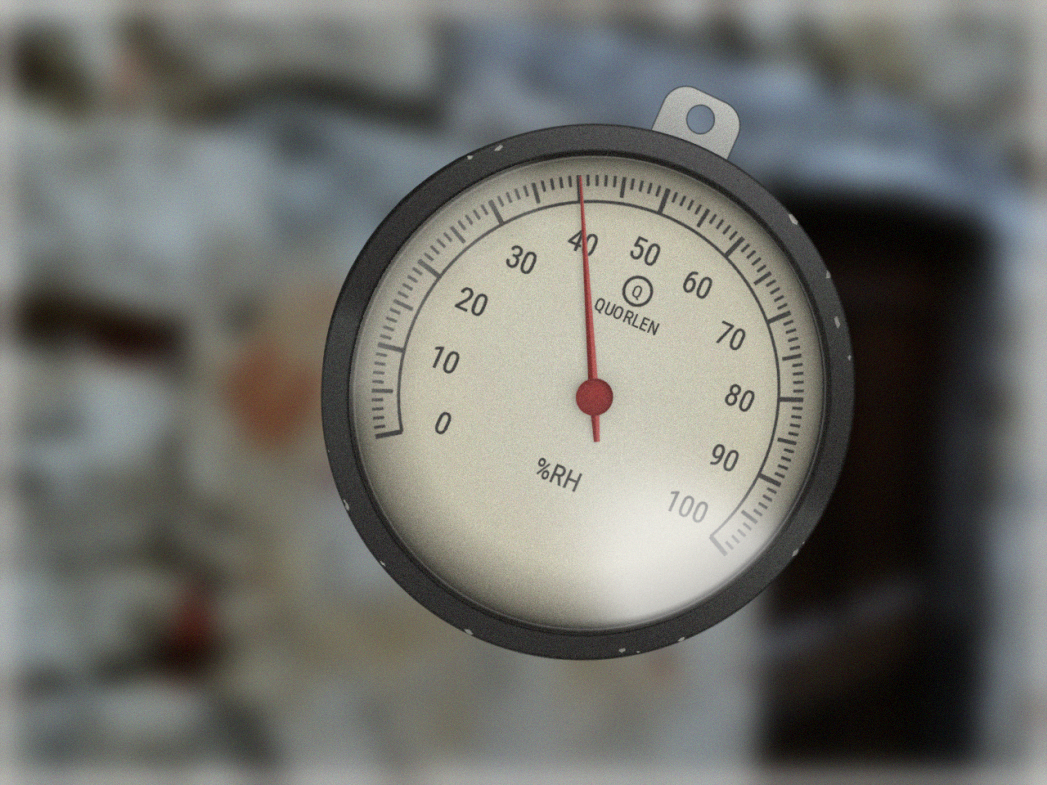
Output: 40 %
